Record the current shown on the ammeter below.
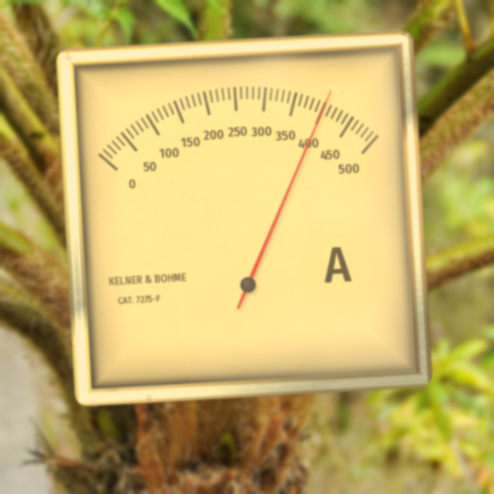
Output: 400 A
